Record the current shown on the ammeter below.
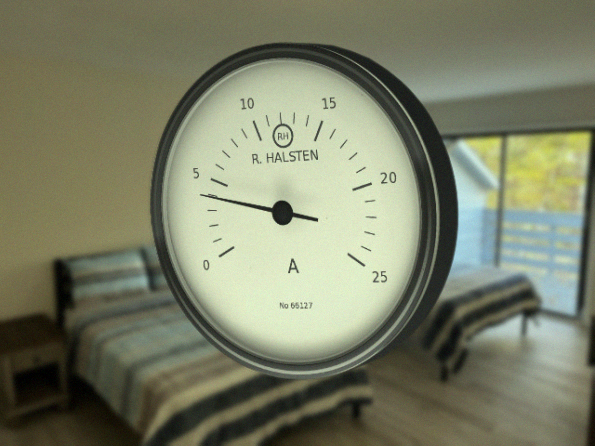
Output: 4 A
